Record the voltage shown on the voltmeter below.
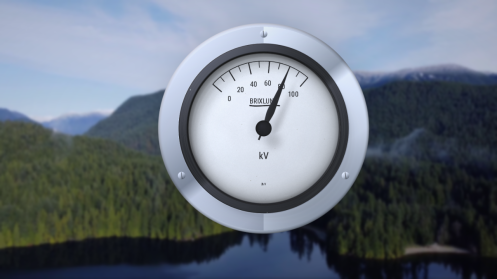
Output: 80 kV
